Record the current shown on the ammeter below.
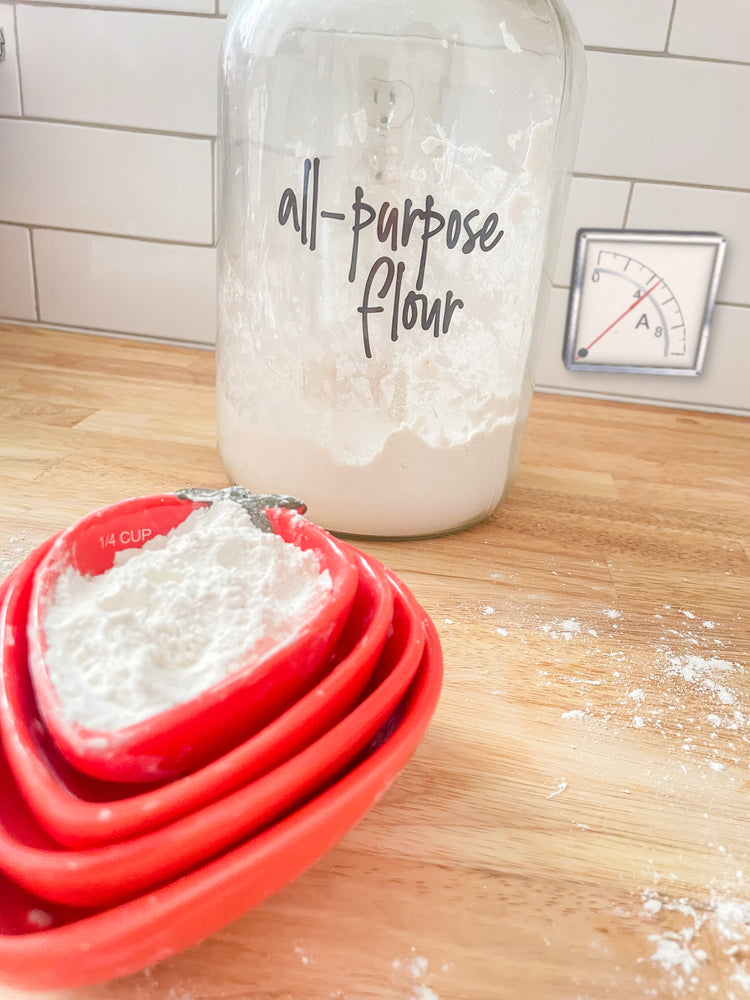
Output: 4.5 A
